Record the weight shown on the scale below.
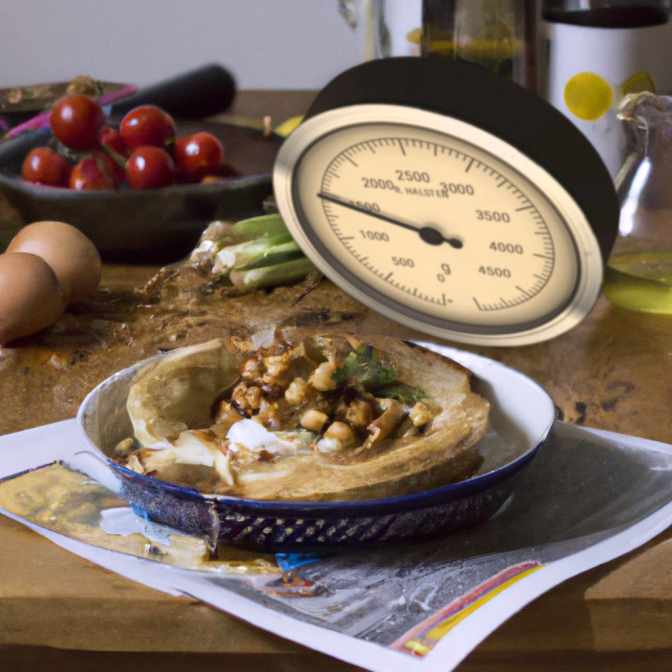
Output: 1500 g
